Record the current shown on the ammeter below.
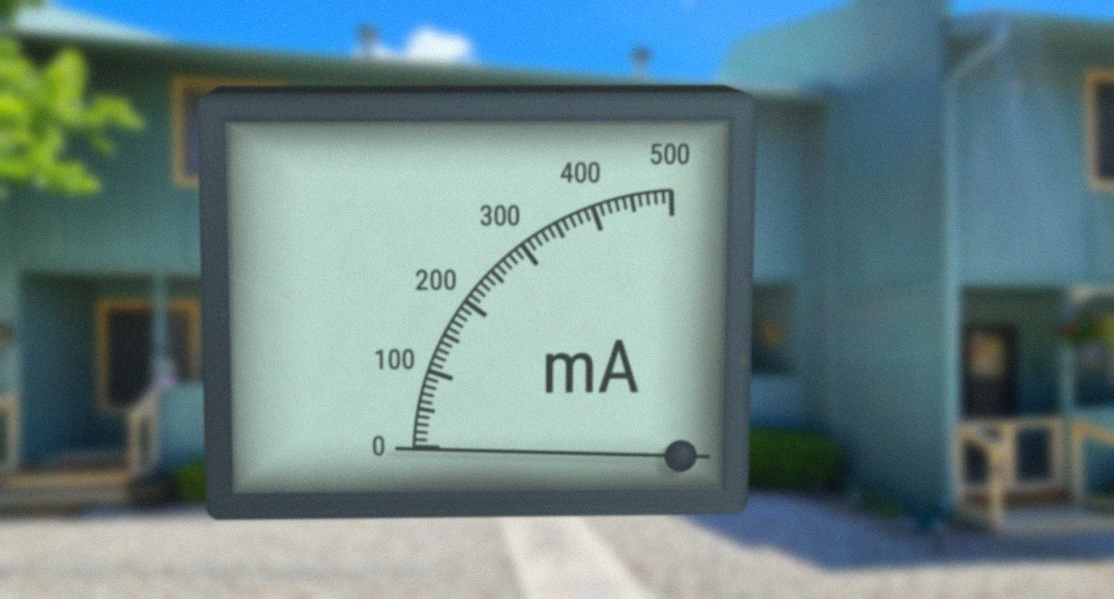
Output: 0 mA
